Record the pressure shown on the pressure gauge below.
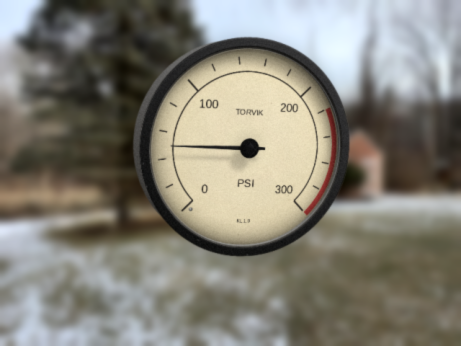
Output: 50 psi
